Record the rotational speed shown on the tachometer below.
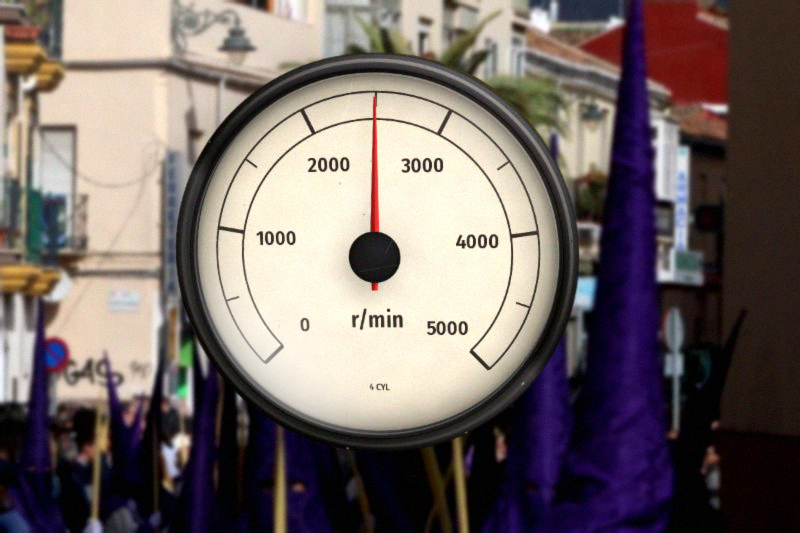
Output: 2500 rpm
